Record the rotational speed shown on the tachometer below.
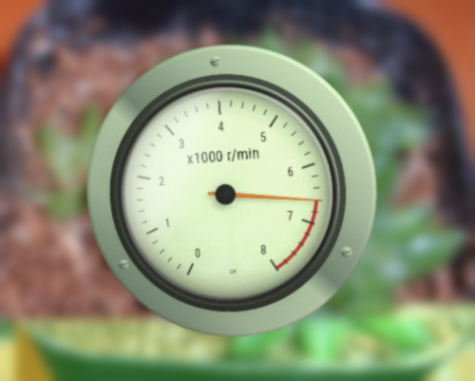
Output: 6600 rpm
